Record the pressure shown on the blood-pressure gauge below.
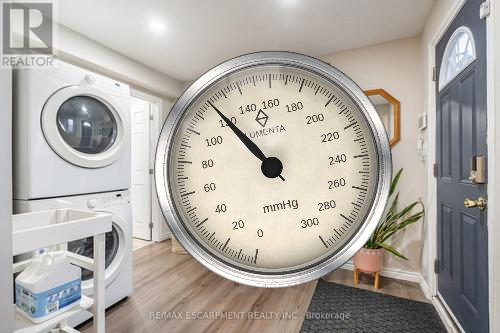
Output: 120 mmHg
